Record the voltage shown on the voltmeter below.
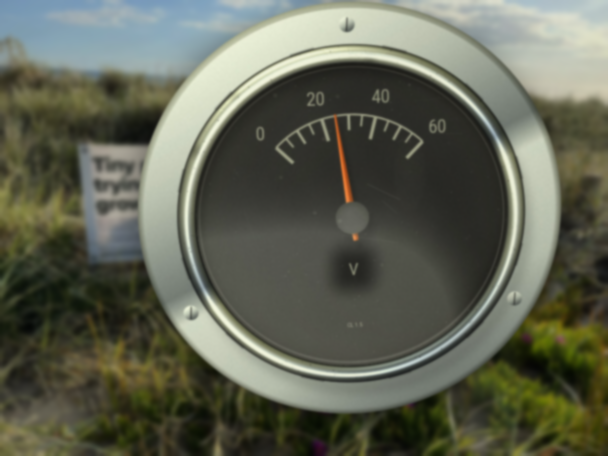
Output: 25 V
